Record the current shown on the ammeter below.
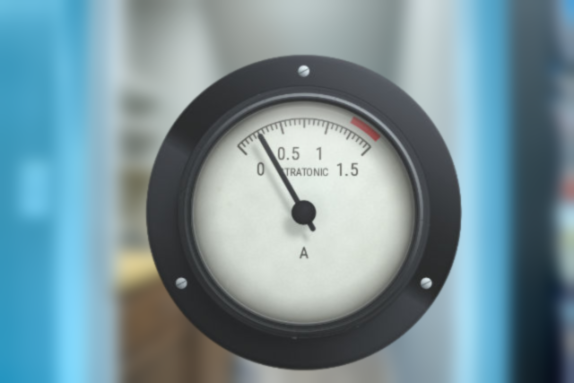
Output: 0.25 A
